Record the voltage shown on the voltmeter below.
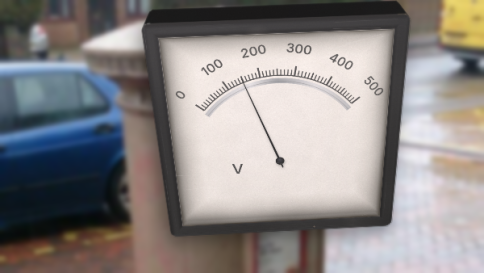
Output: 150 V
